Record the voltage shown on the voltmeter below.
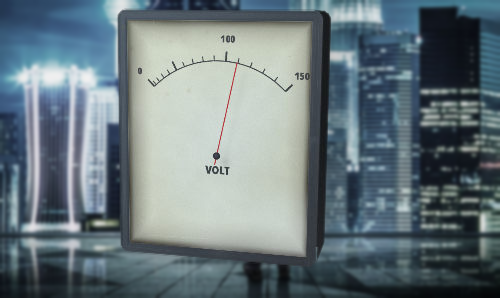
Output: 110 V
